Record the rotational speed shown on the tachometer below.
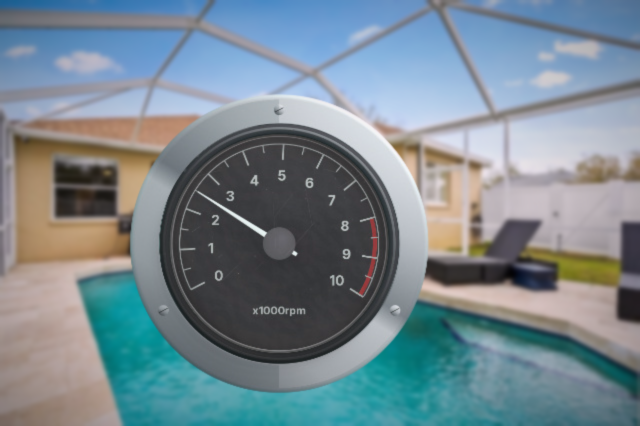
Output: 2500 rpm
